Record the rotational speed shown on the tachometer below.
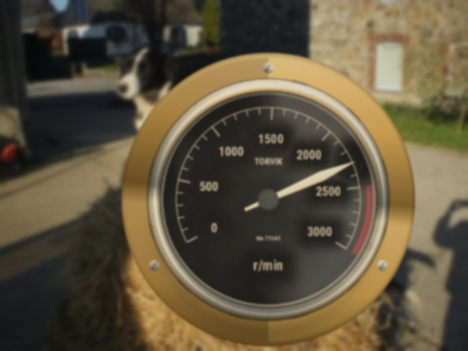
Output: 2300 rpm
